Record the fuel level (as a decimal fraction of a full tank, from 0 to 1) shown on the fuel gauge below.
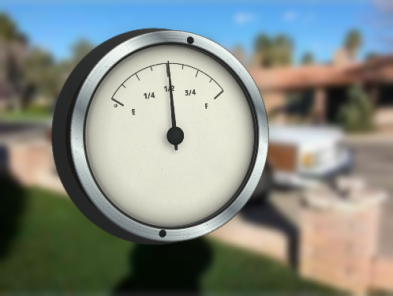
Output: 0.5
